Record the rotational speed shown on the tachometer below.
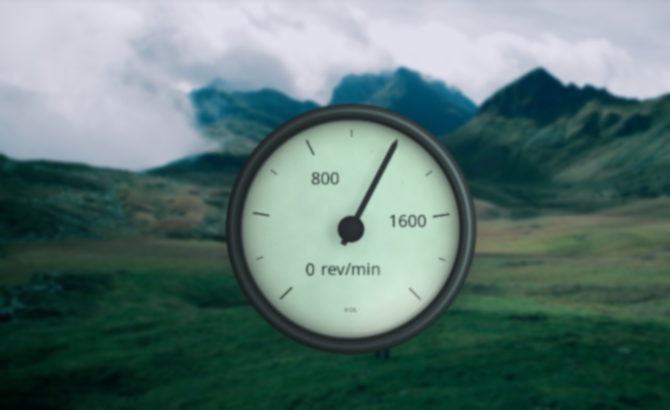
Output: 1200 rpm
